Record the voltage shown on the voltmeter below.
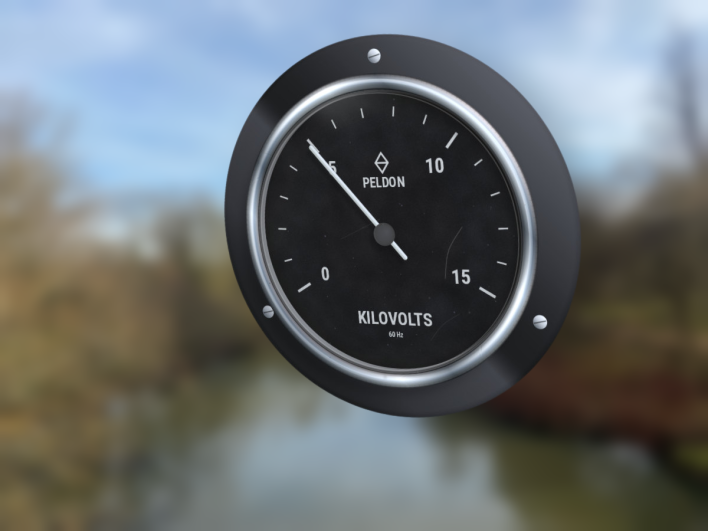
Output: 5 kV
